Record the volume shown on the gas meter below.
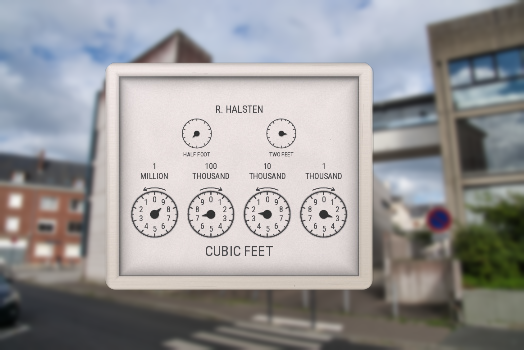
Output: 872300 ft³
